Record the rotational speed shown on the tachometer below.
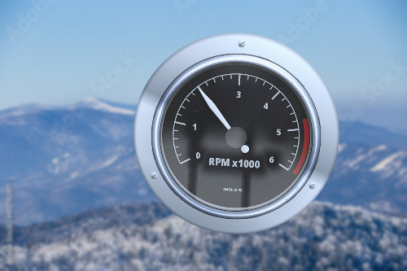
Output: 2000 rpm
